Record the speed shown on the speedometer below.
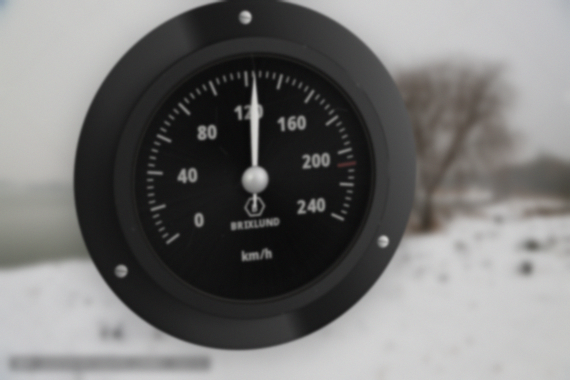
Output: 124 km/h
